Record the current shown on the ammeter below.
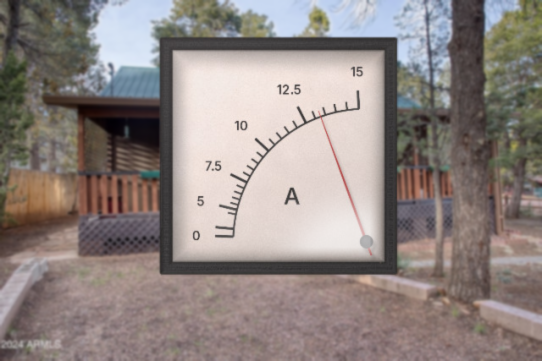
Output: 13.25 A
